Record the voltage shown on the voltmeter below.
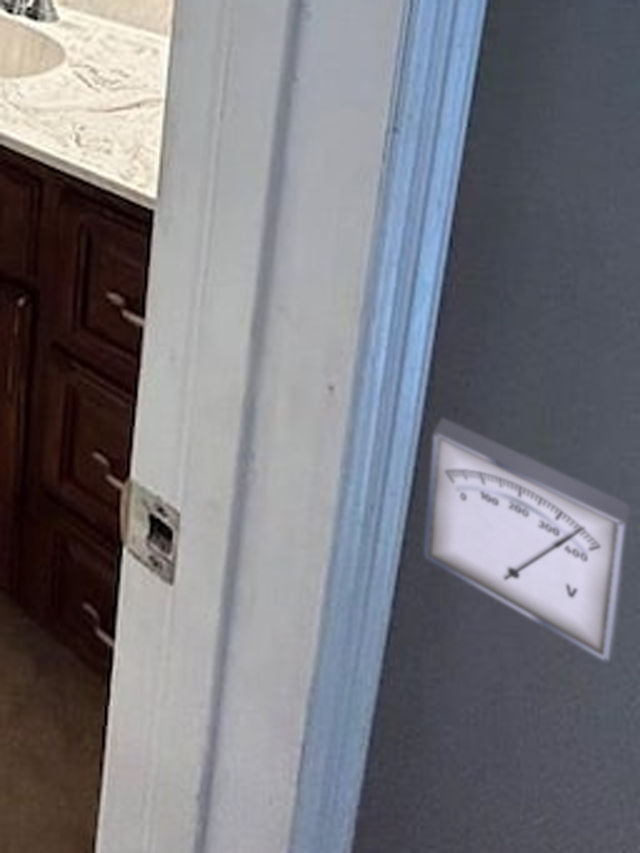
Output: 350 V
